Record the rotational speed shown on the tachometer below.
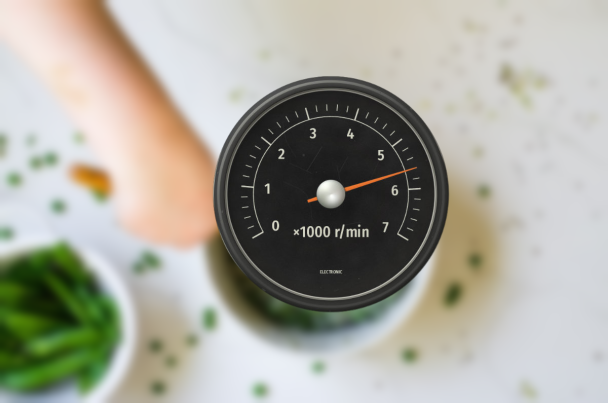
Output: 5600 rpm
